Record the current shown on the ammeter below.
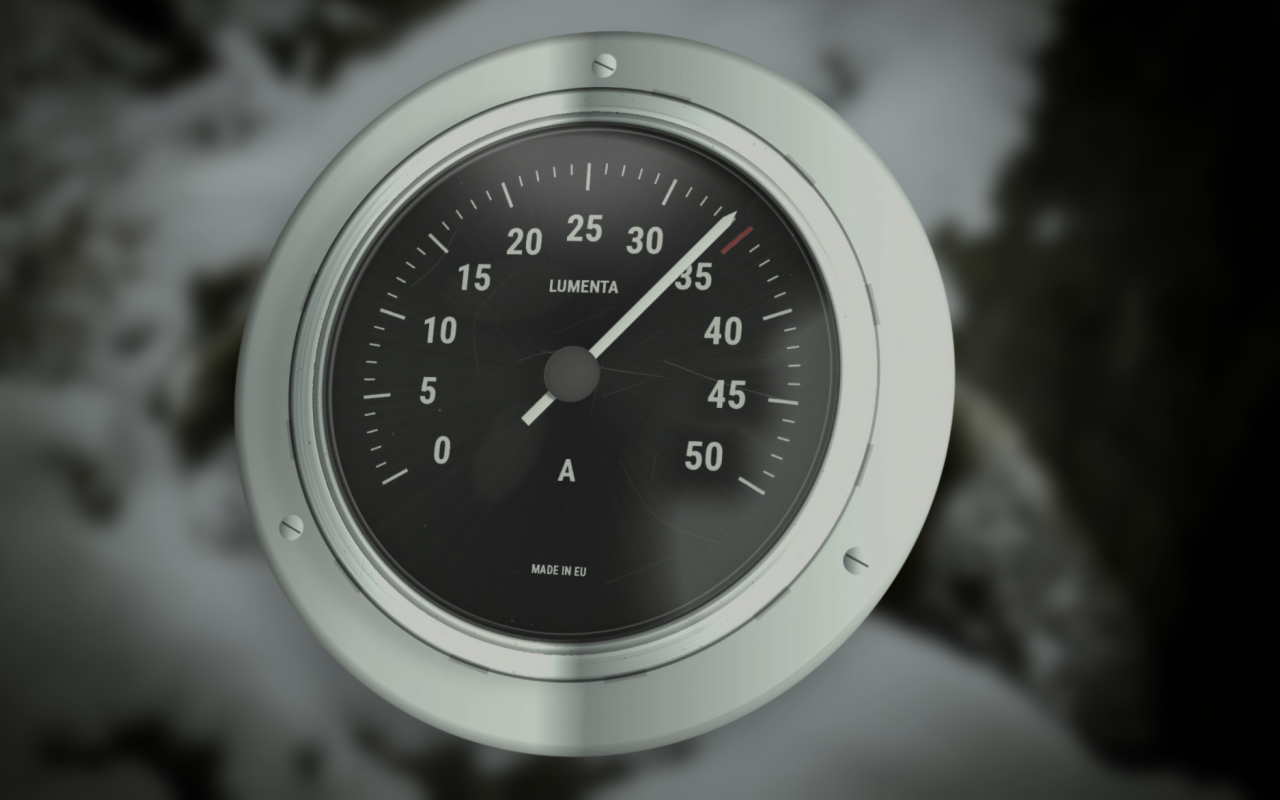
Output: 34 A
